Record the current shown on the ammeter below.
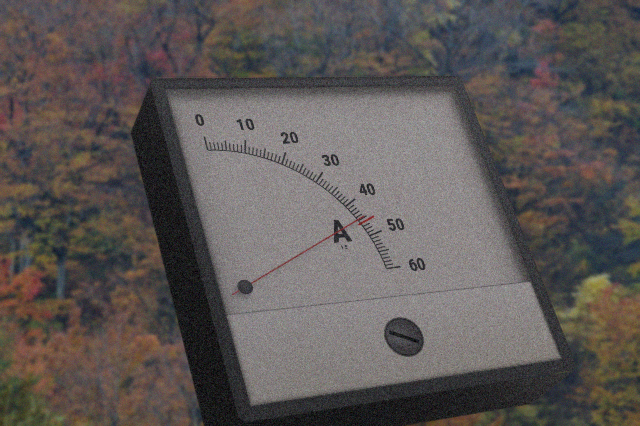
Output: 45 A
